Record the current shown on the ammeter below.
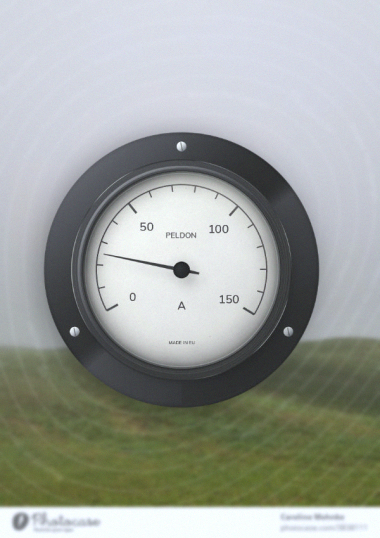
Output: 25 A
